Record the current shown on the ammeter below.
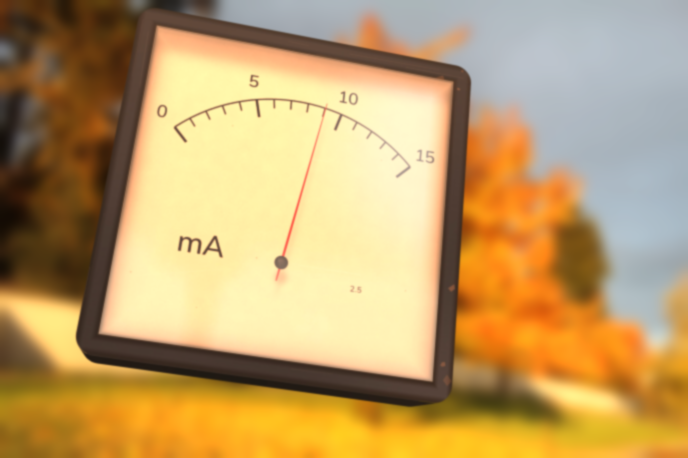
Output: 9 mA
